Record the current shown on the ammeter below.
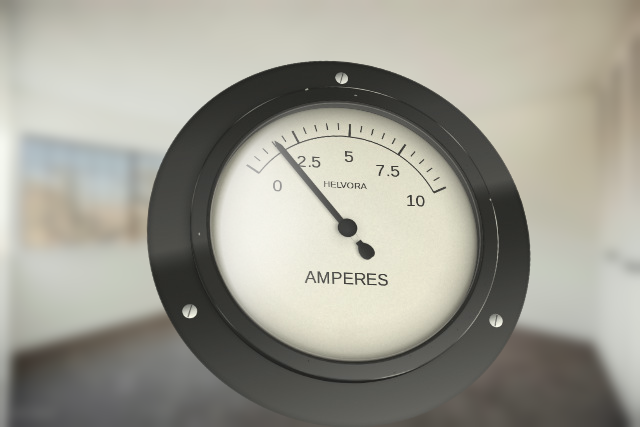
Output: 1.5 A
